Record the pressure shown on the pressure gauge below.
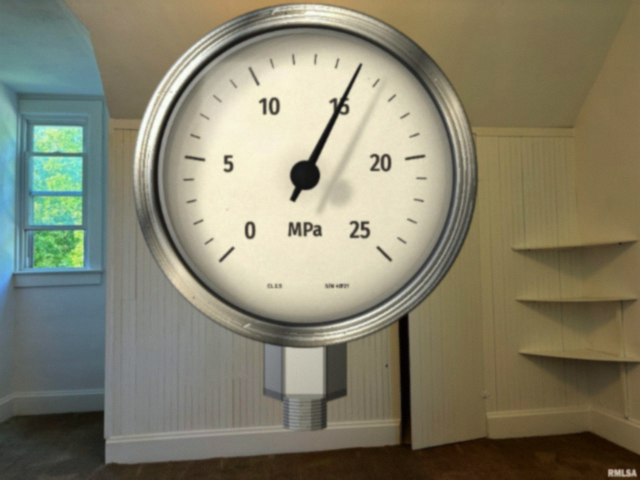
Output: 15 MPa
